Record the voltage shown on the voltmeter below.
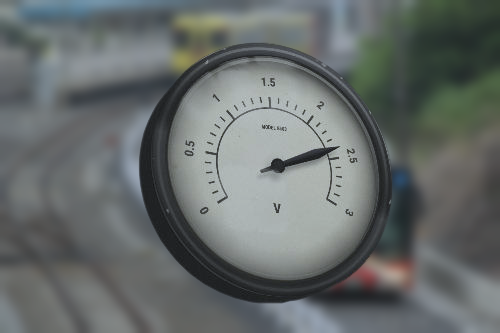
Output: 2.4 V
